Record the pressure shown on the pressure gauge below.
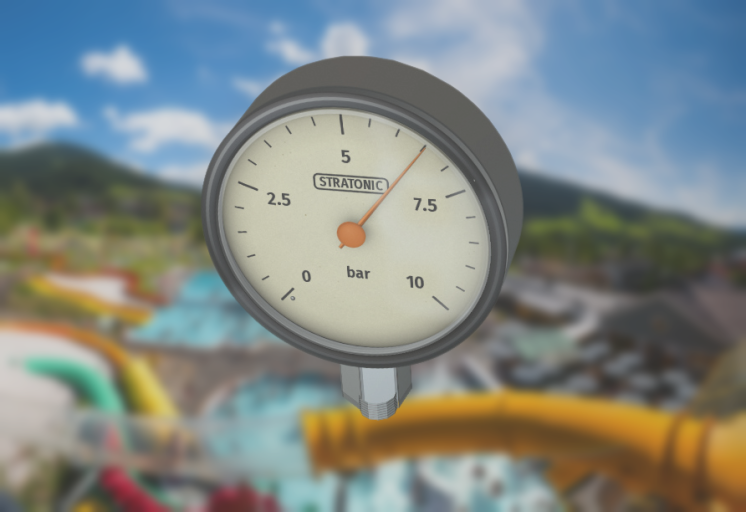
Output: 6.5 bar
